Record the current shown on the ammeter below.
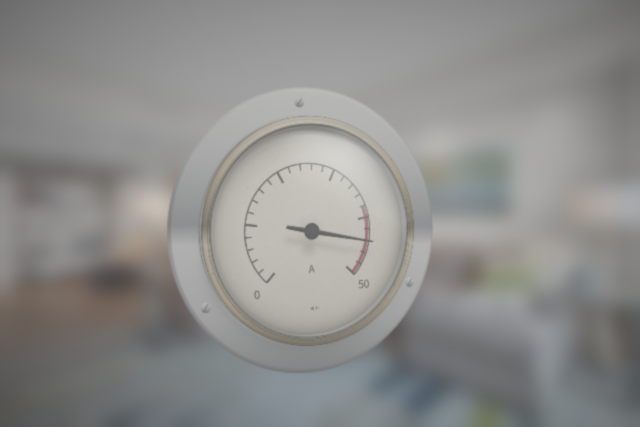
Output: 44 A
